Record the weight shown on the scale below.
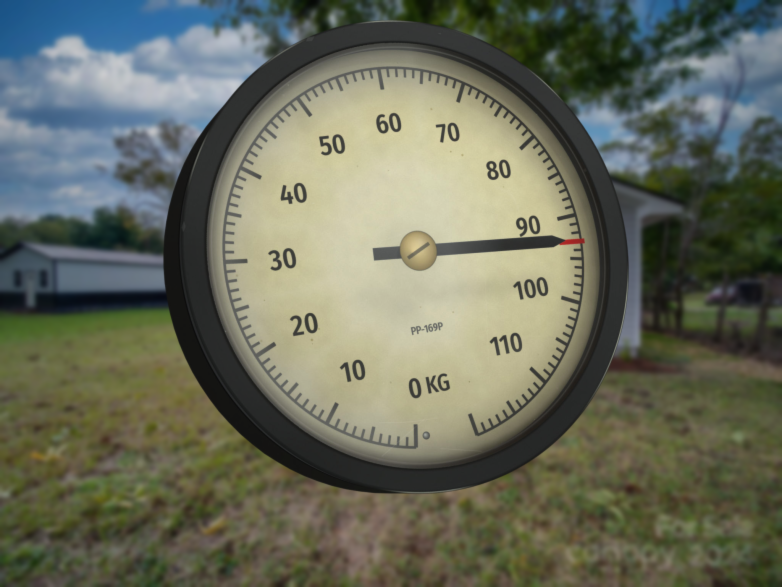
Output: 93 kg
